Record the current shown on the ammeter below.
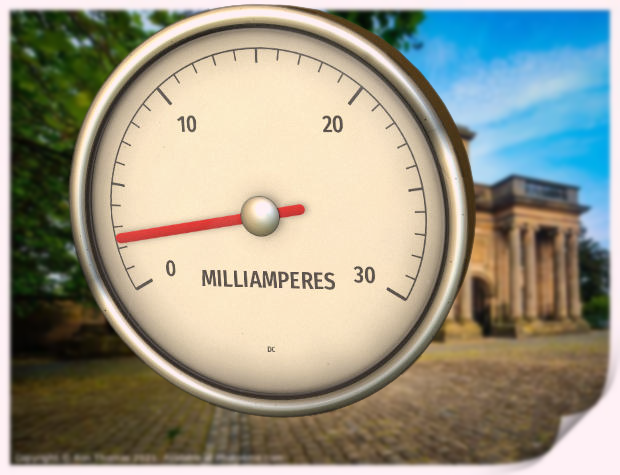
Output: 2.5 mA
